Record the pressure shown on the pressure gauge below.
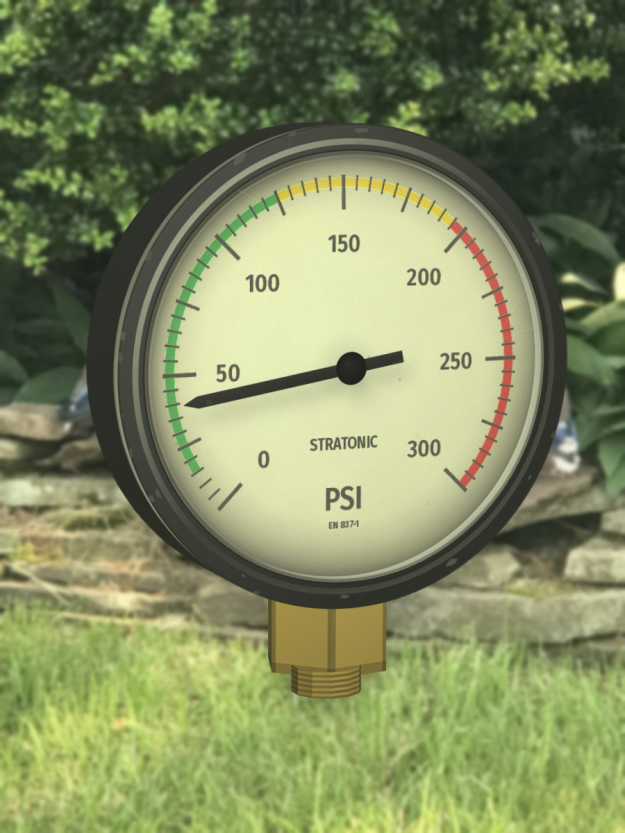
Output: 40 psi
